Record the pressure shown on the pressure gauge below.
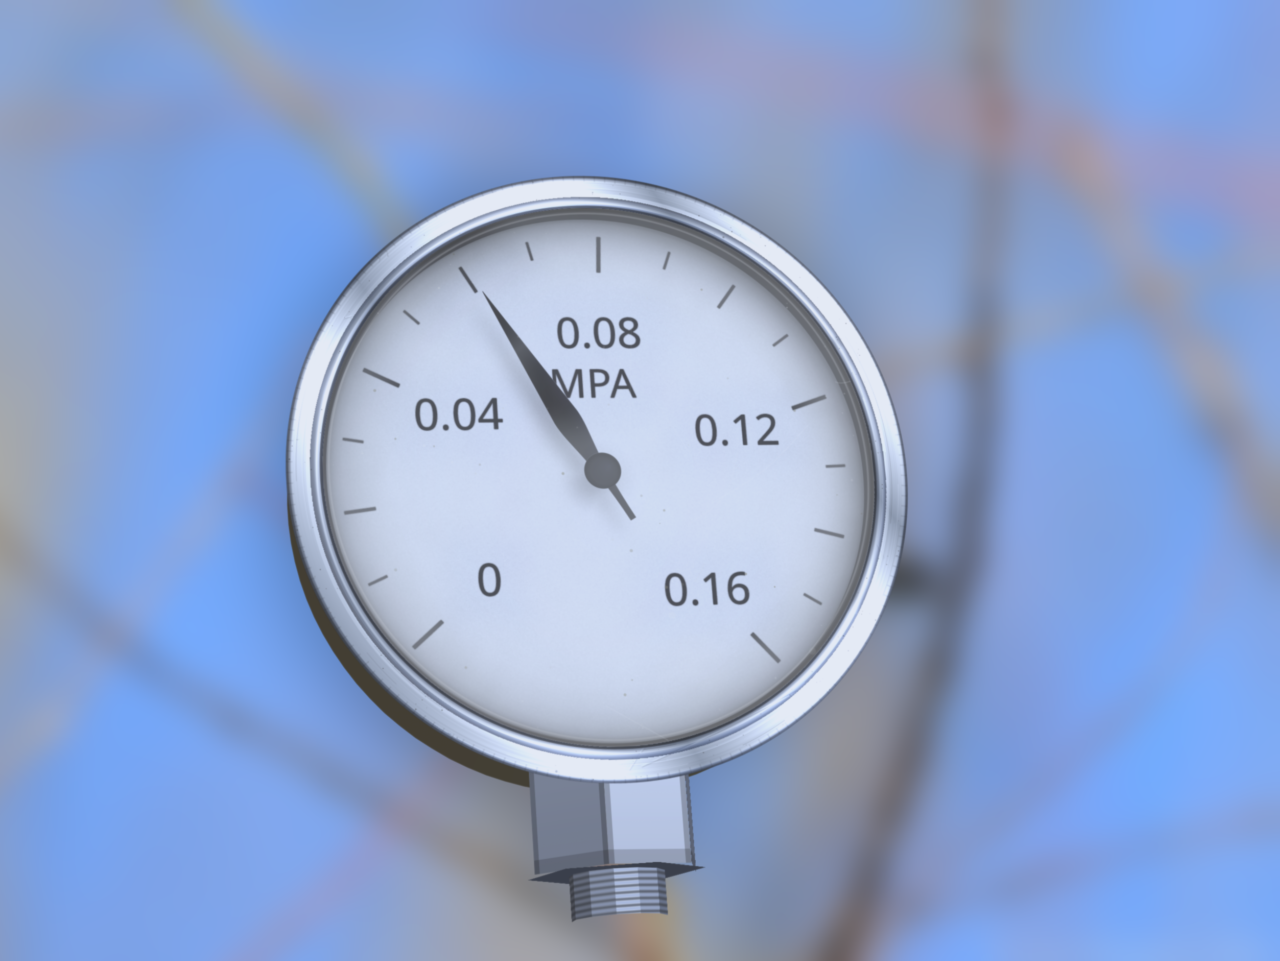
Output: 0.06 MPa
